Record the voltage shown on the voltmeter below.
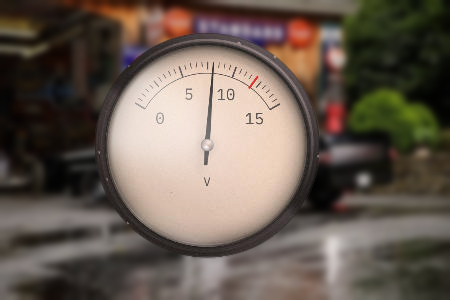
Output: 8 V
